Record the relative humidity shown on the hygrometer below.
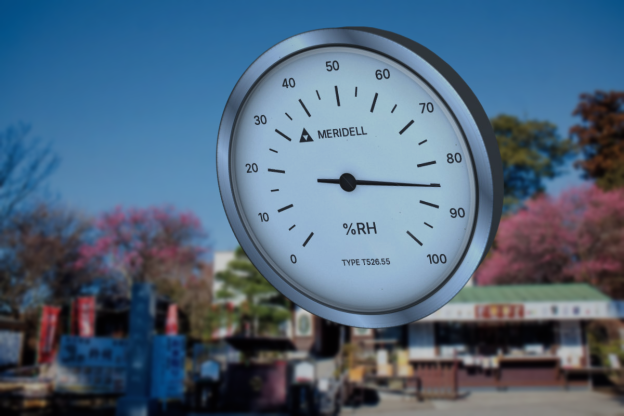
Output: 85 %
